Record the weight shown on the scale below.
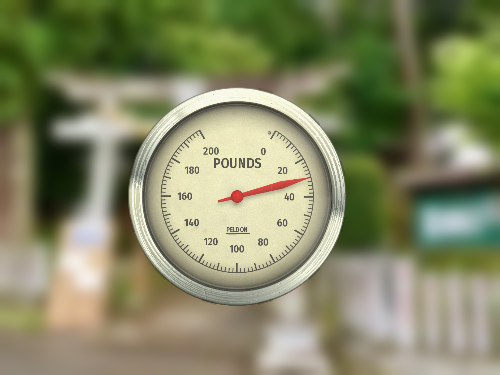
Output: 30 lb
